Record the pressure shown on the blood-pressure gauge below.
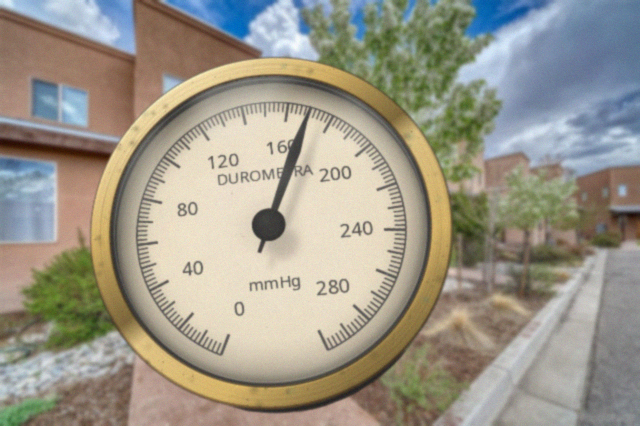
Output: 170 mmHg
